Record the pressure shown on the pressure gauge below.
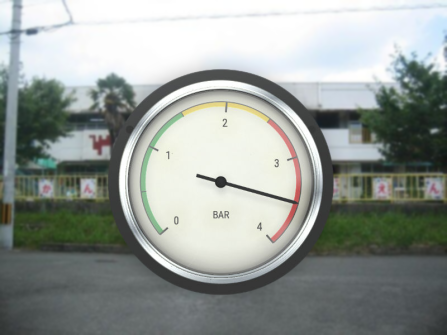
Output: 3.5 bar
